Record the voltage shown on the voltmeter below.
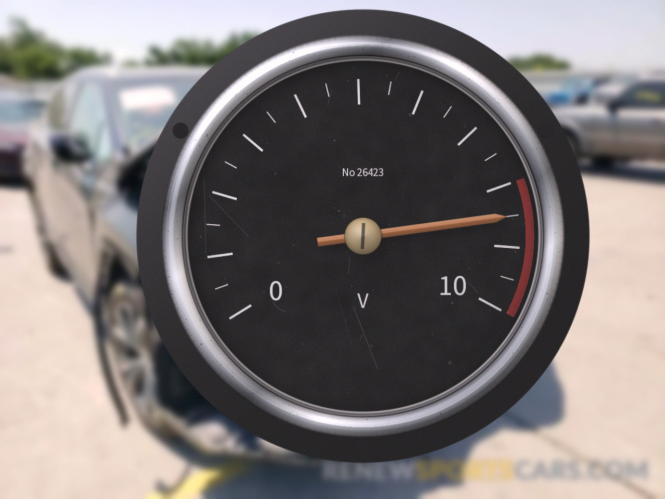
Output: 8.5 V
